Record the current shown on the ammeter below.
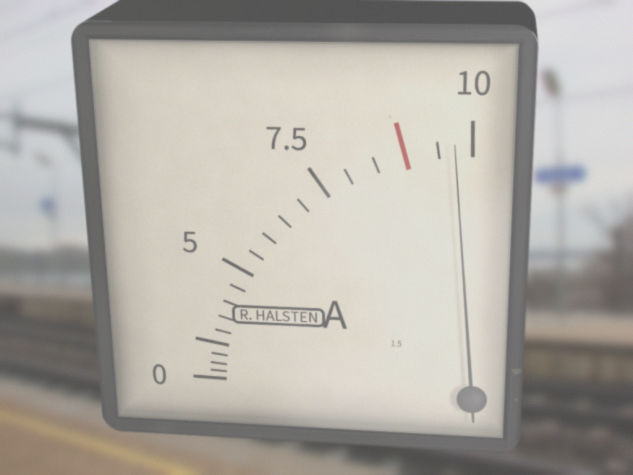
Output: 9.75 A
